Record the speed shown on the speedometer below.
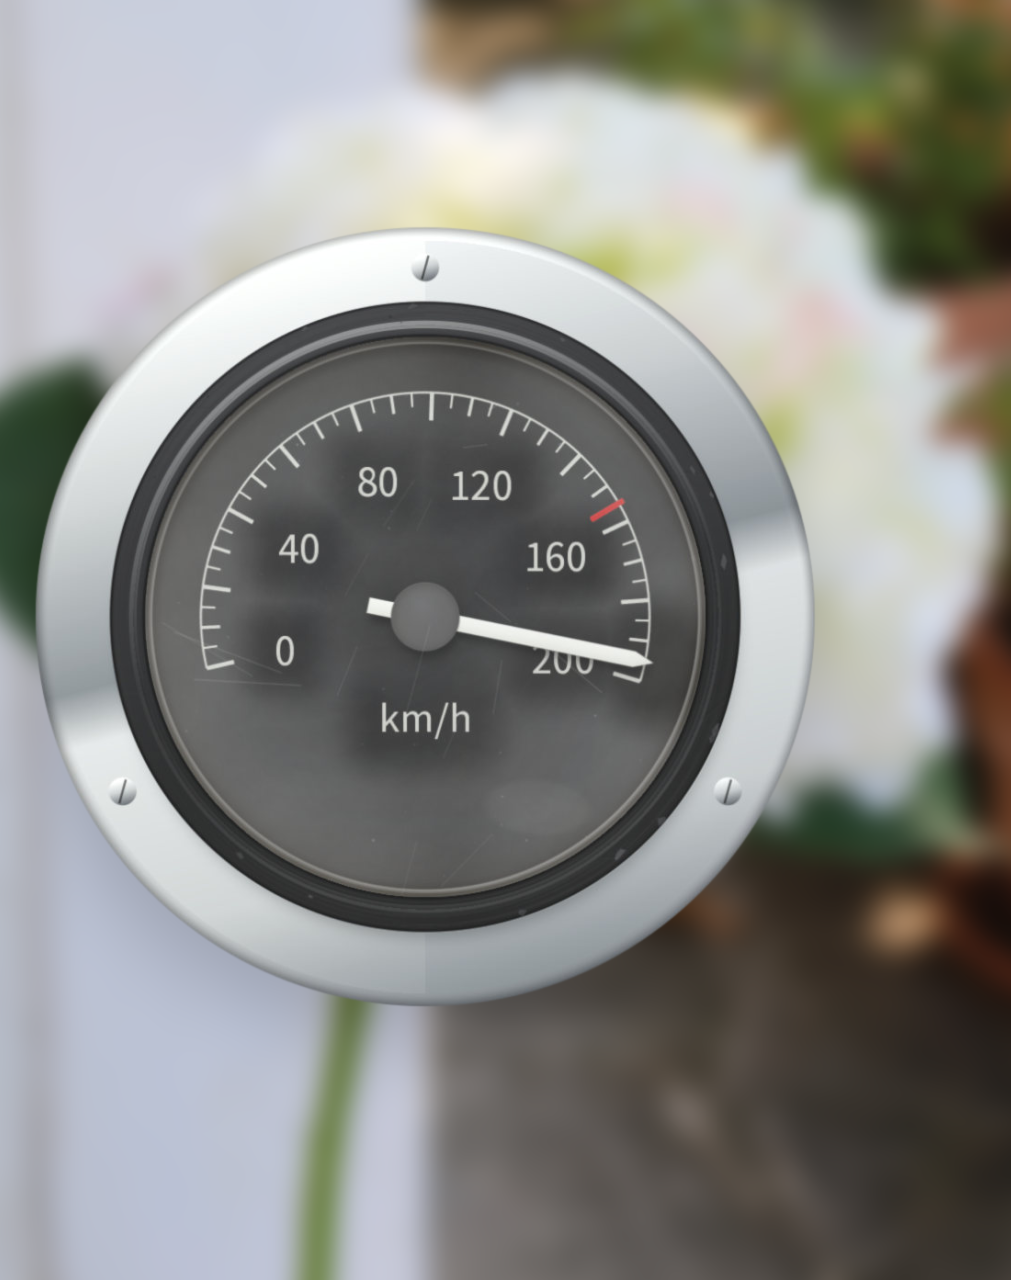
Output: 195 km/h
